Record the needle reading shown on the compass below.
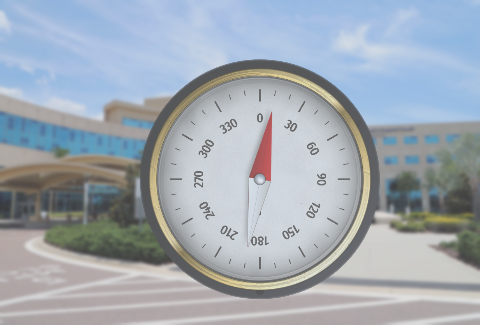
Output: 10 °
